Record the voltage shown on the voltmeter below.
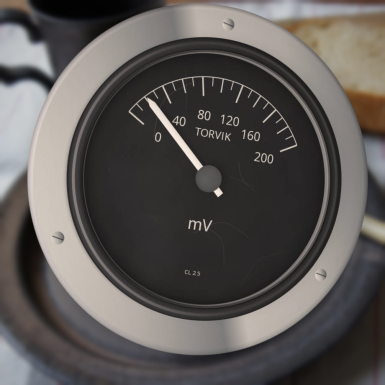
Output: 20 mV
